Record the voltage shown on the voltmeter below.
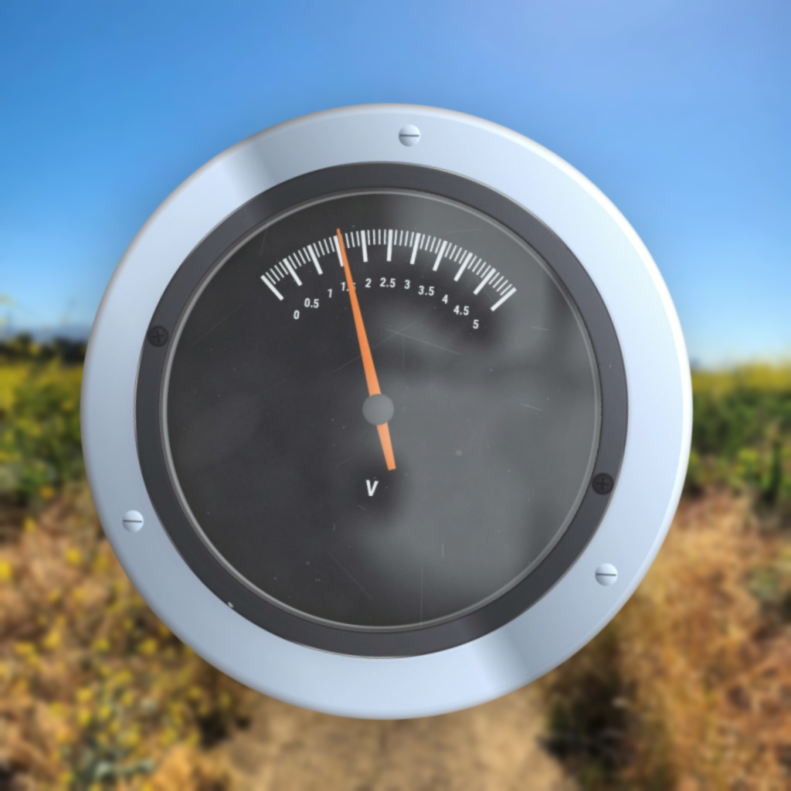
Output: 1.6 V
